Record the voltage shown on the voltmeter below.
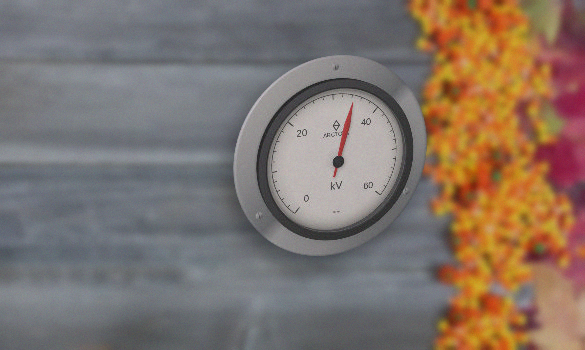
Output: 34 kV
